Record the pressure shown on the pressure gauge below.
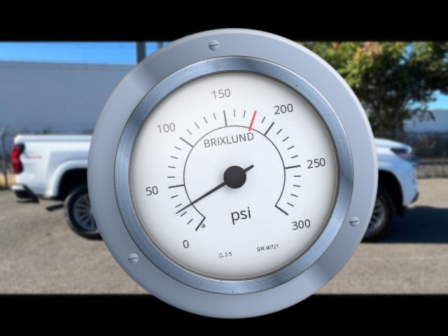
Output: 25 psi
